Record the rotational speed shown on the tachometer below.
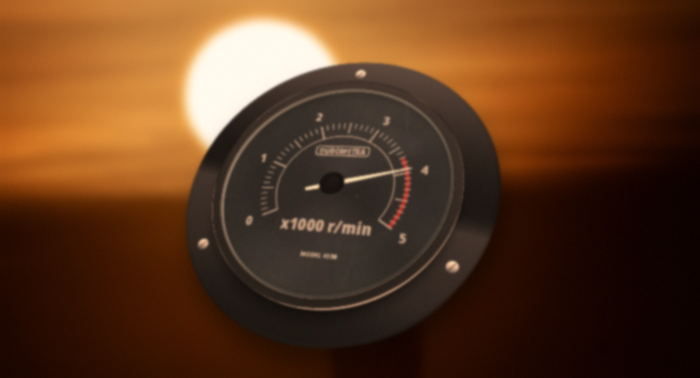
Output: 4000 rpm
